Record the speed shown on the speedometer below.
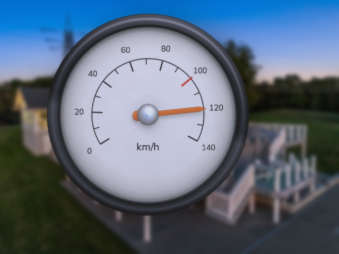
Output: 120 km/h
